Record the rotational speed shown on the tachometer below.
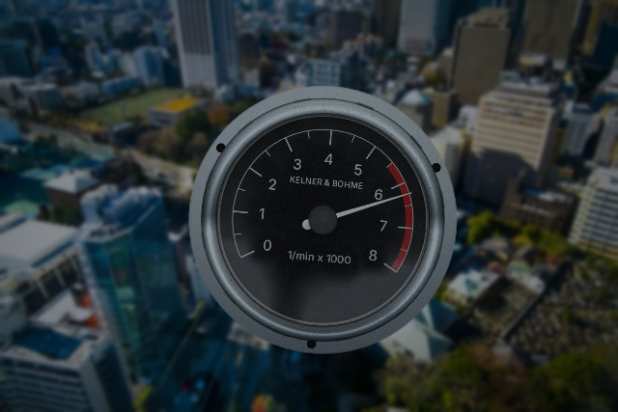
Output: 6250 rpm
